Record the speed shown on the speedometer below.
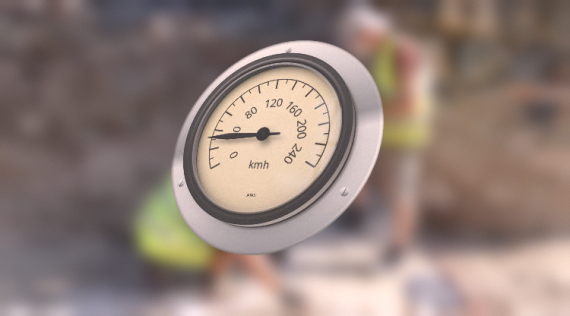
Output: 30 km/h
